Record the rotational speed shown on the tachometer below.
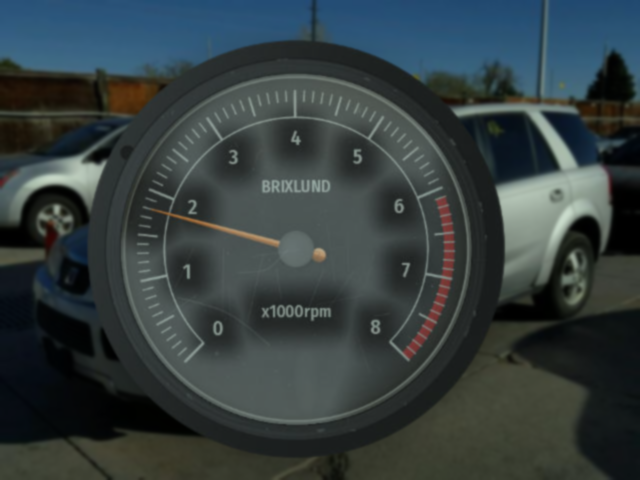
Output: 1800 rpm
